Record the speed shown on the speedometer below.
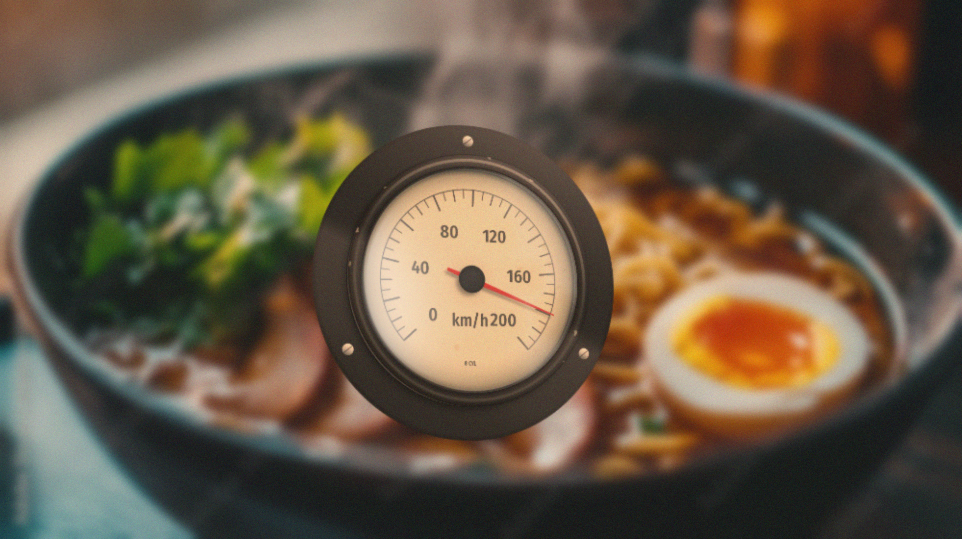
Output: 180 km/h
